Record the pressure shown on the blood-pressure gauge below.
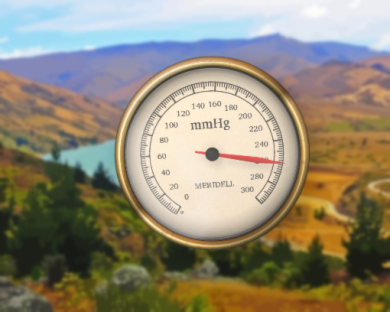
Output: 260 mmHg
